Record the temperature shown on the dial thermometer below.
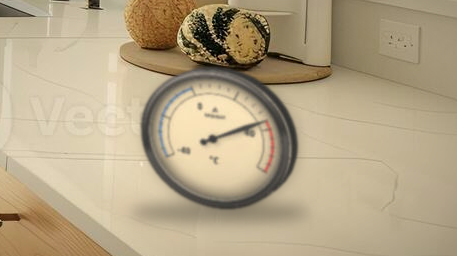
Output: 36 °C
